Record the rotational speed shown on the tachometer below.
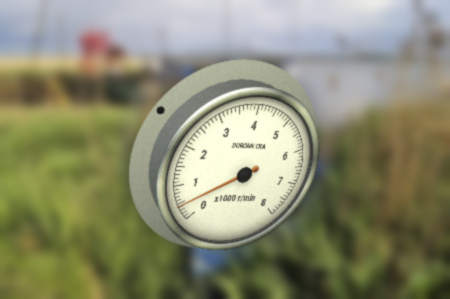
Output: 500 rpm
